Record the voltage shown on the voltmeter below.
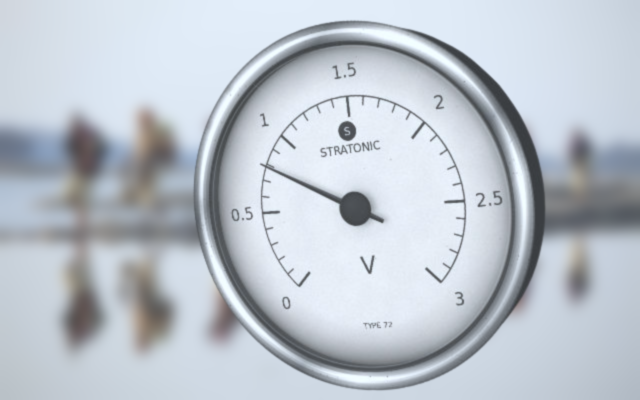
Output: 0.8 V
